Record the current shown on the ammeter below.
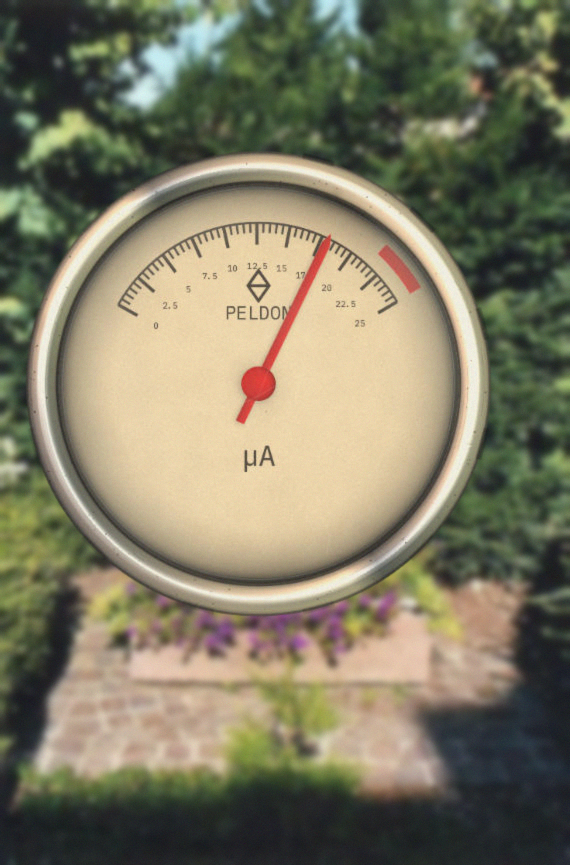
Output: 18 µA
